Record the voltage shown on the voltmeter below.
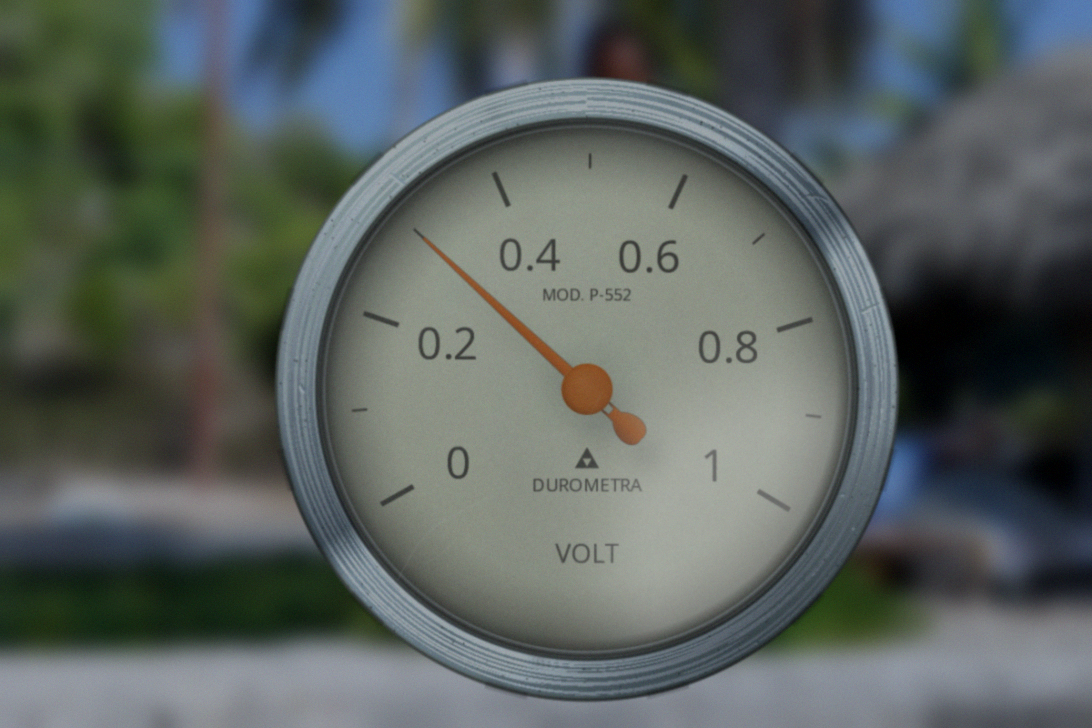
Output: 0.3 V
